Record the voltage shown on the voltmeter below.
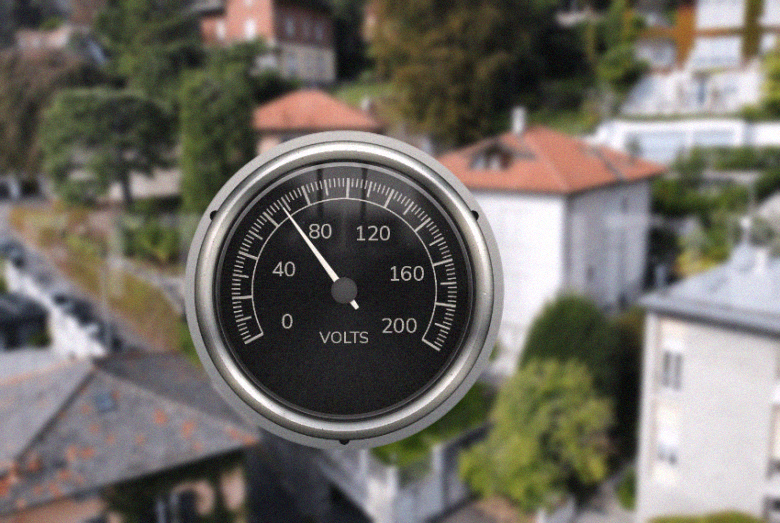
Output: 68 V
